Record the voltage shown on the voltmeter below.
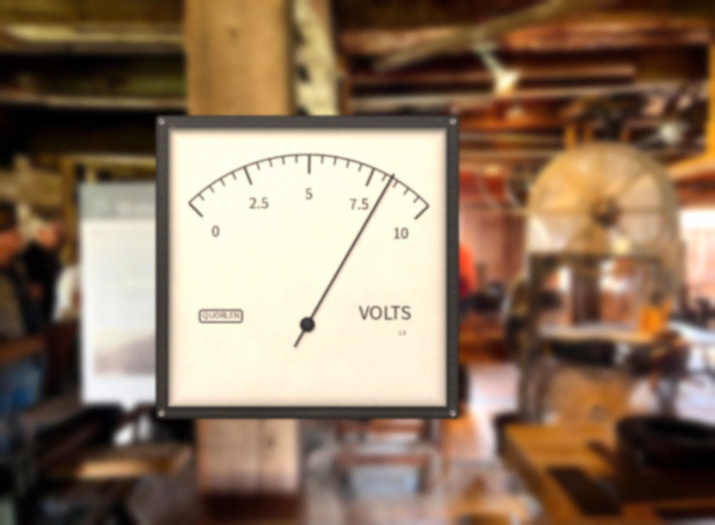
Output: 8.25 V
